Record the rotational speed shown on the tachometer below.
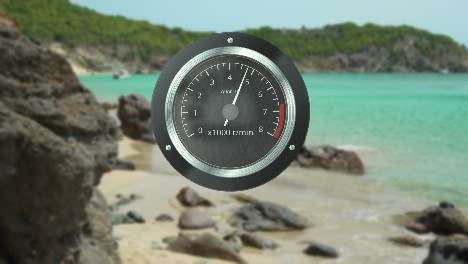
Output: 4750 rpm
